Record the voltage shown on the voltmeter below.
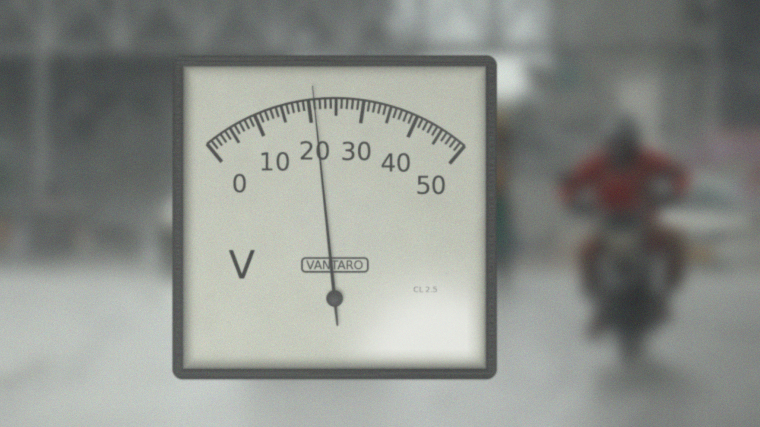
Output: 21 V
